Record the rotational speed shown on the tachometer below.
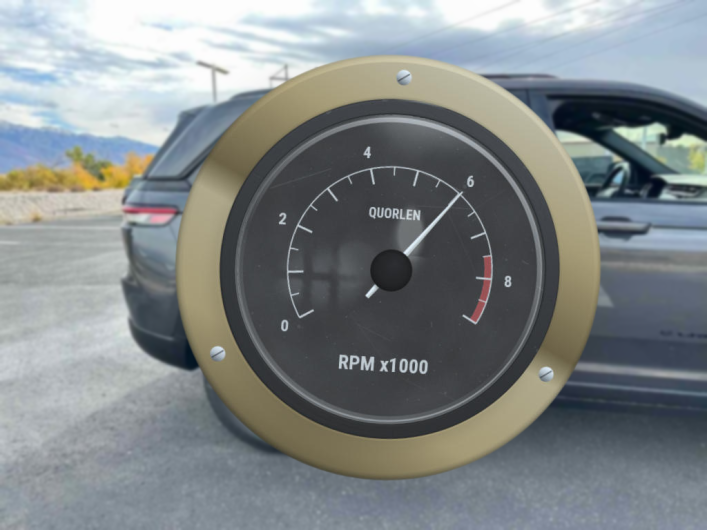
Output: 6000 rpm
